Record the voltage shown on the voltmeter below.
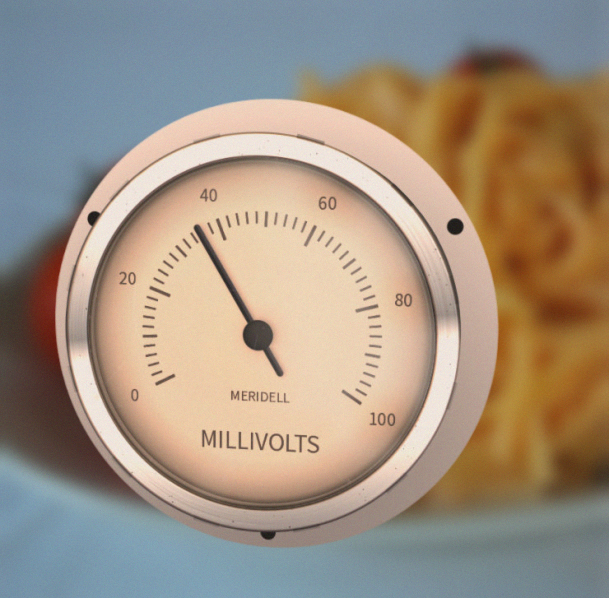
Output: 36 mV
